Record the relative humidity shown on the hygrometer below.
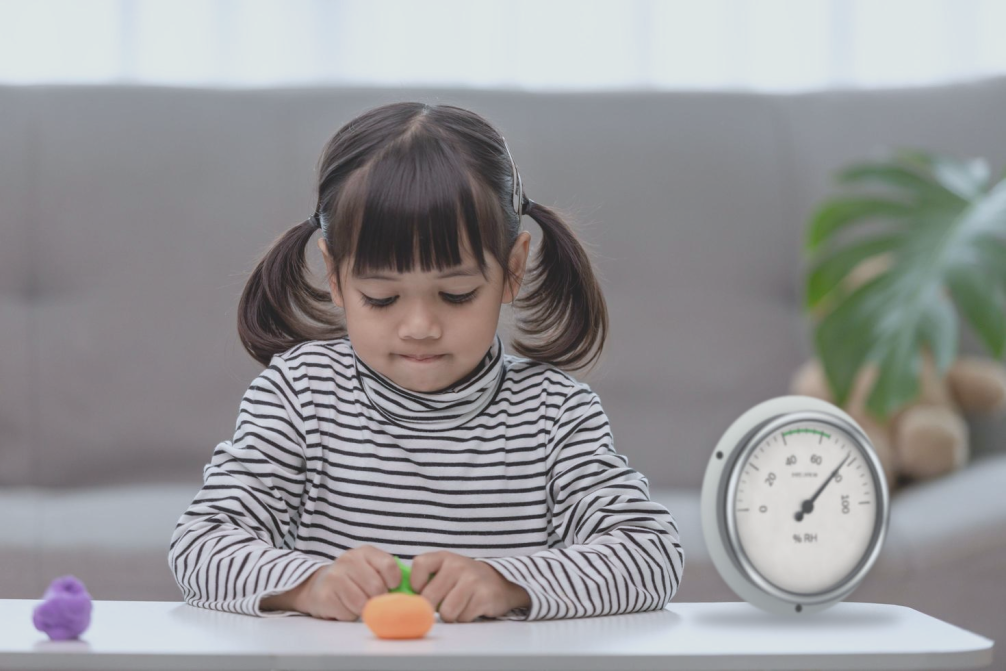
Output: 76 %
